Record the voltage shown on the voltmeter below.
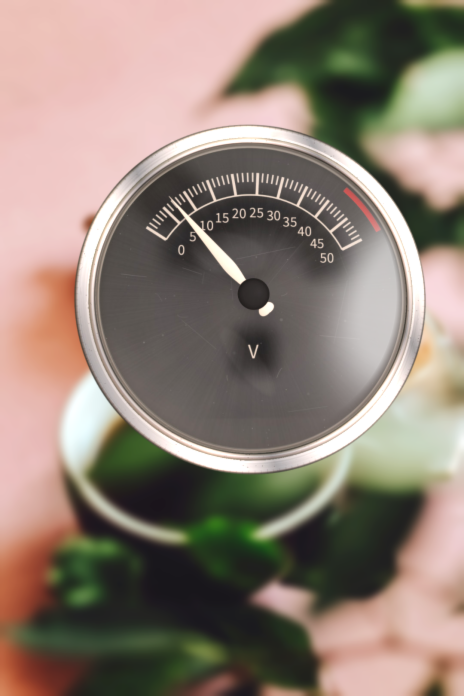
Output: 7 V
